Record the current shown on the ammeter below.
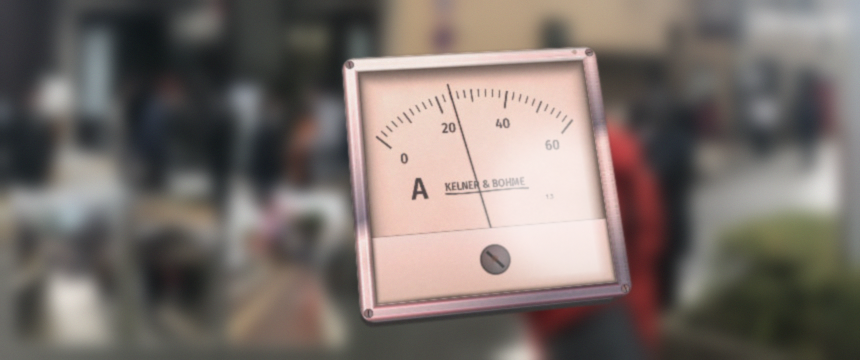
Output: 24 A
